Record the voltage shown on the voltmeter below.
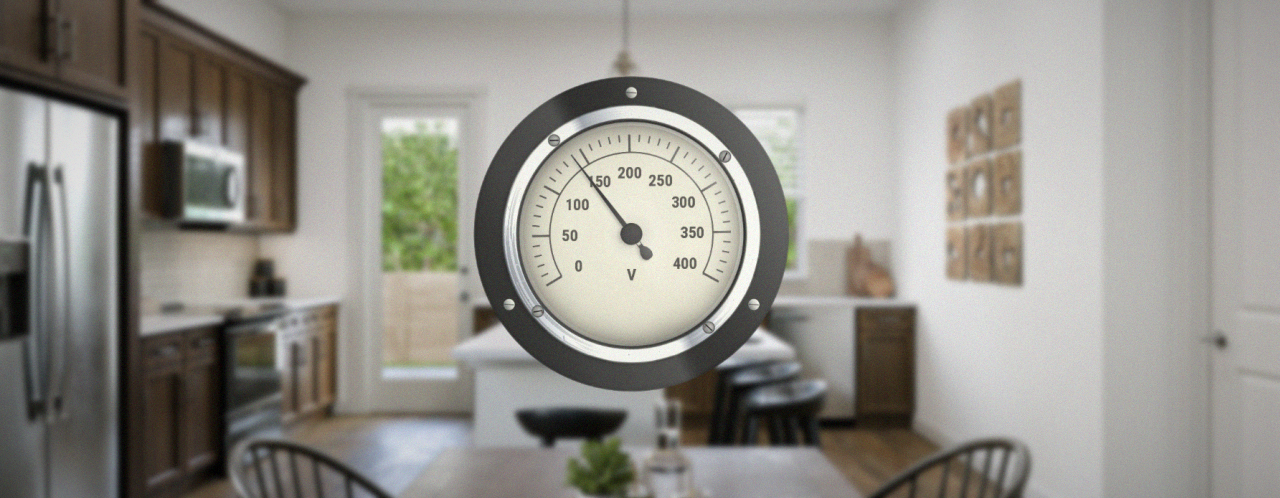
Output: 140 V
